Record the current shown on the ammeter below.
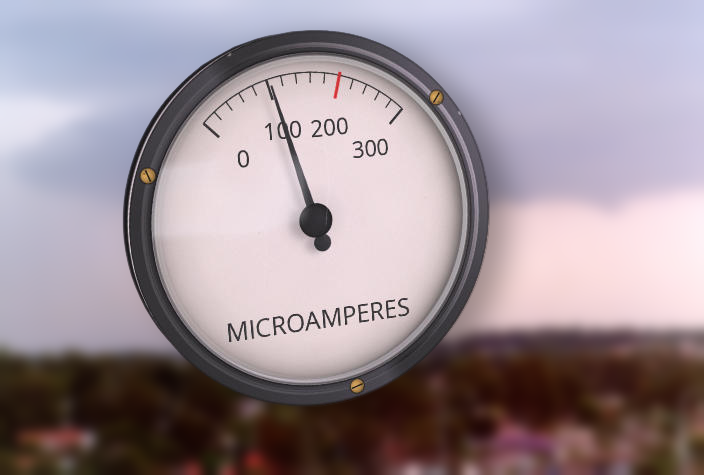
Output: 100 µA
